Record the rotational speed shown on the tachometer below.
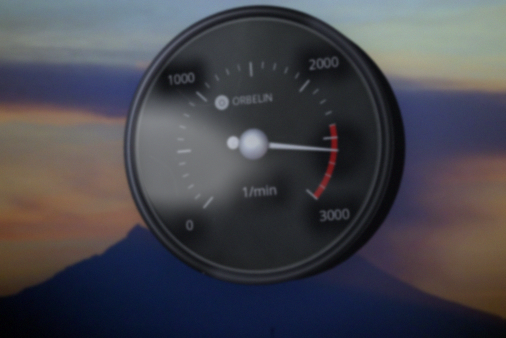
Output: 2600 rpm
